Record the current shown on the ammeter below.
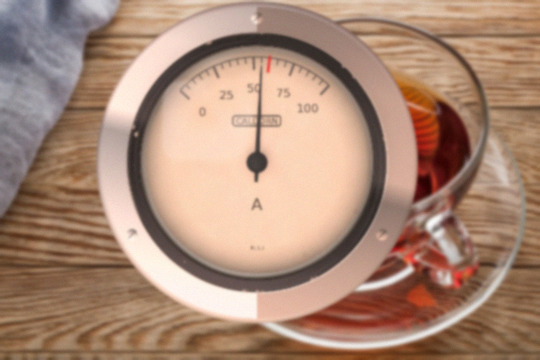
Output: 55 A
